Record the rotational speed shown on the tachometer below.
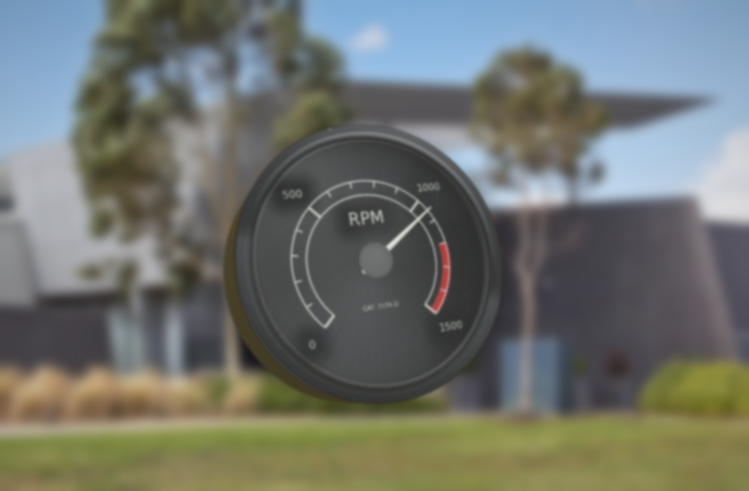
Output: 1050 rpm
